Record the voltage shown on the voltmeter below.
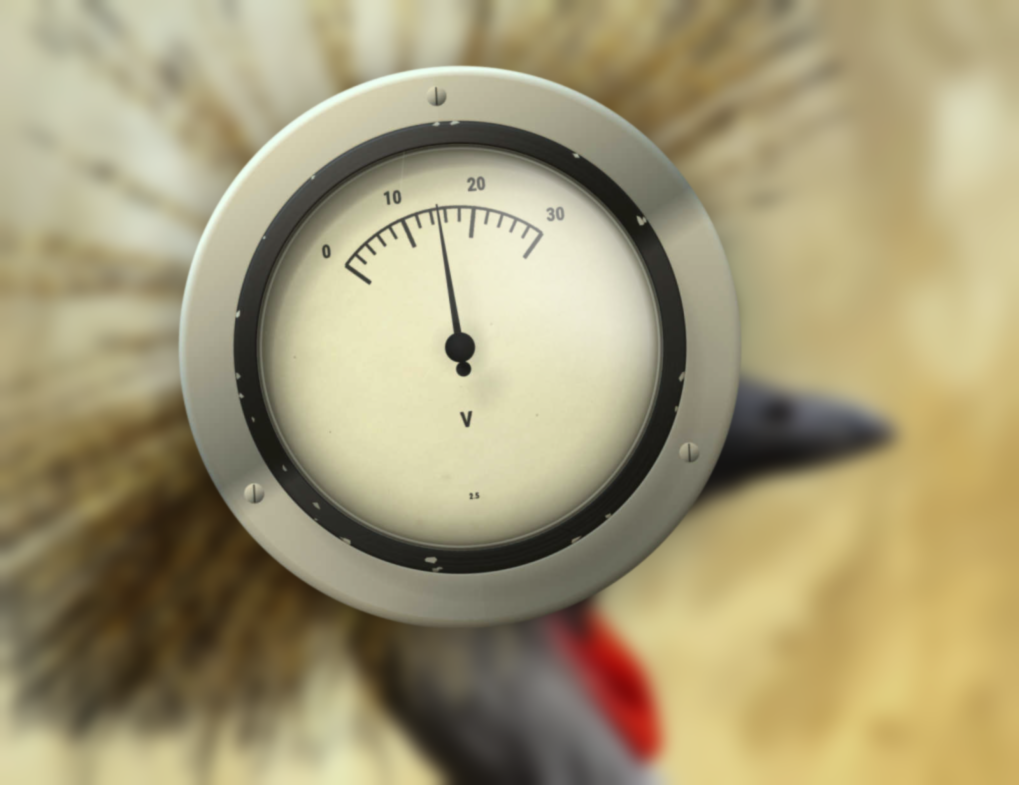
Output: 15 V
